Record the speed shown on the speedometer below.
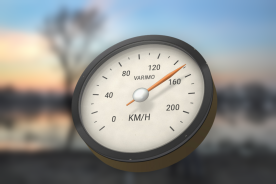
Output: 150 km/h
